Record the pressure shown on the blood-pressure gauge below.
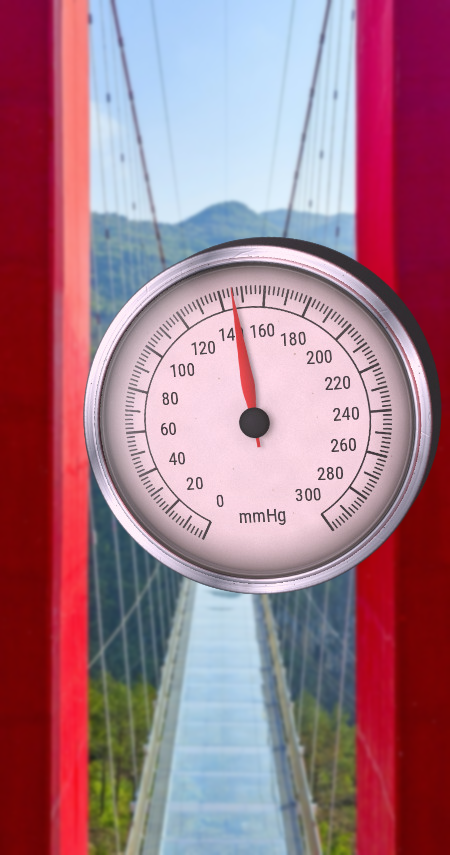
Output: 146 mmHg
